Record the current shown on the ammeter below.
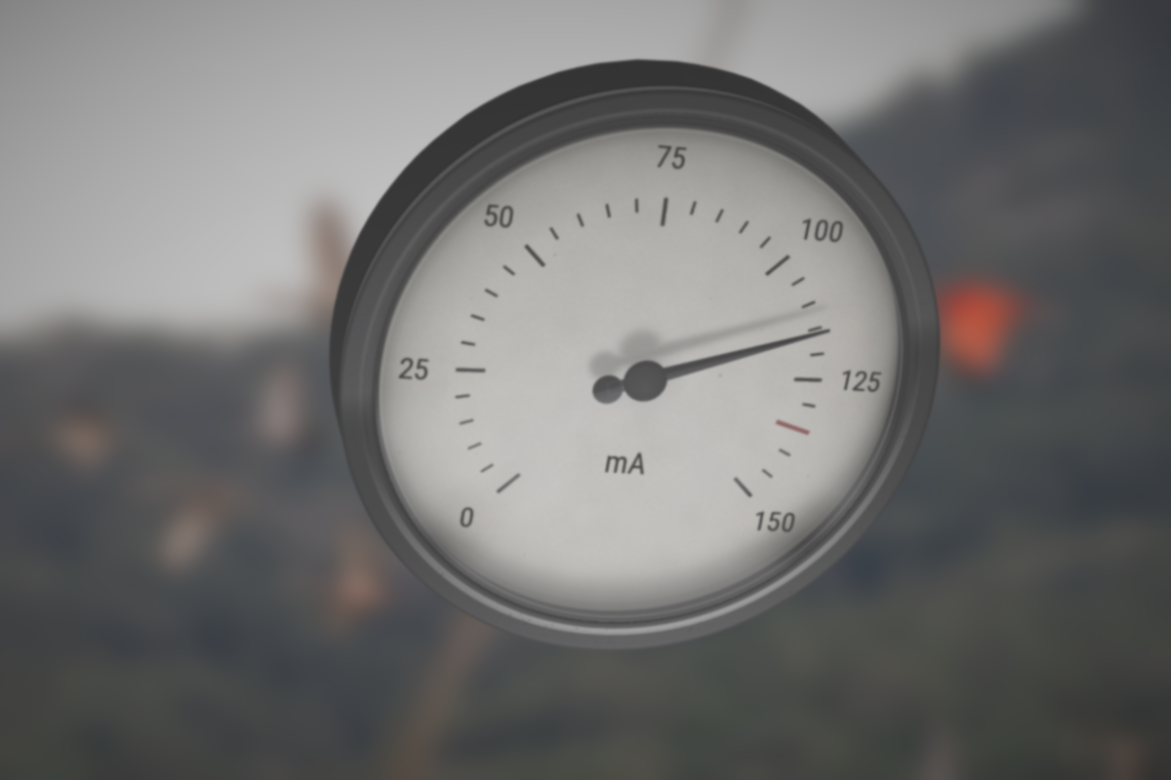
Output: 115 mA
